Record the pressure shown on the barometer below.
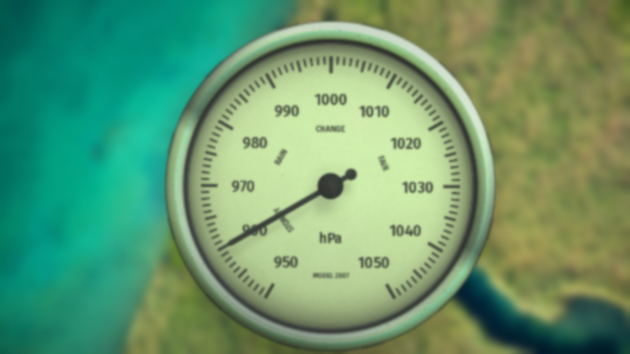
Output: 960 hPa
